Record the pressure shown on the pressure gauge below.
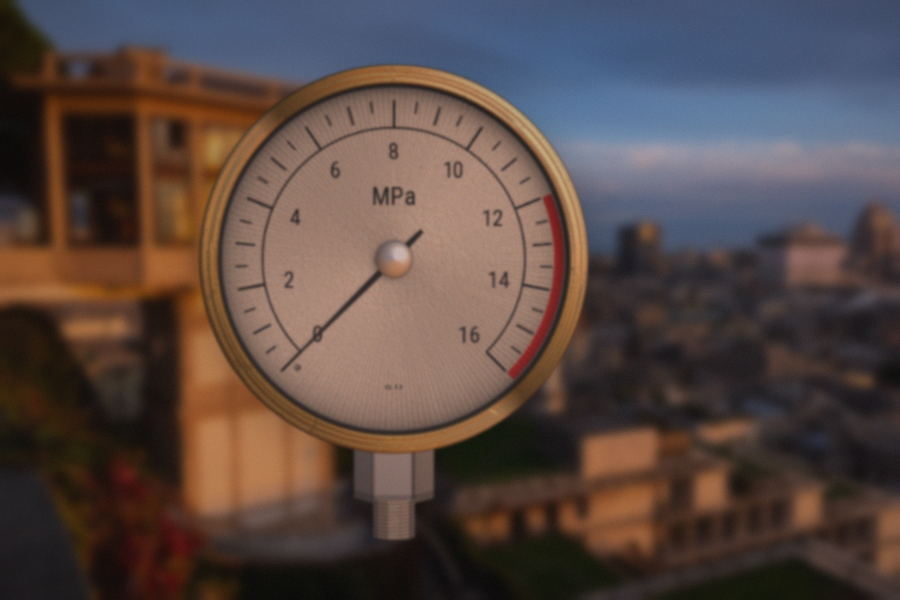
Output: 0 MPa
